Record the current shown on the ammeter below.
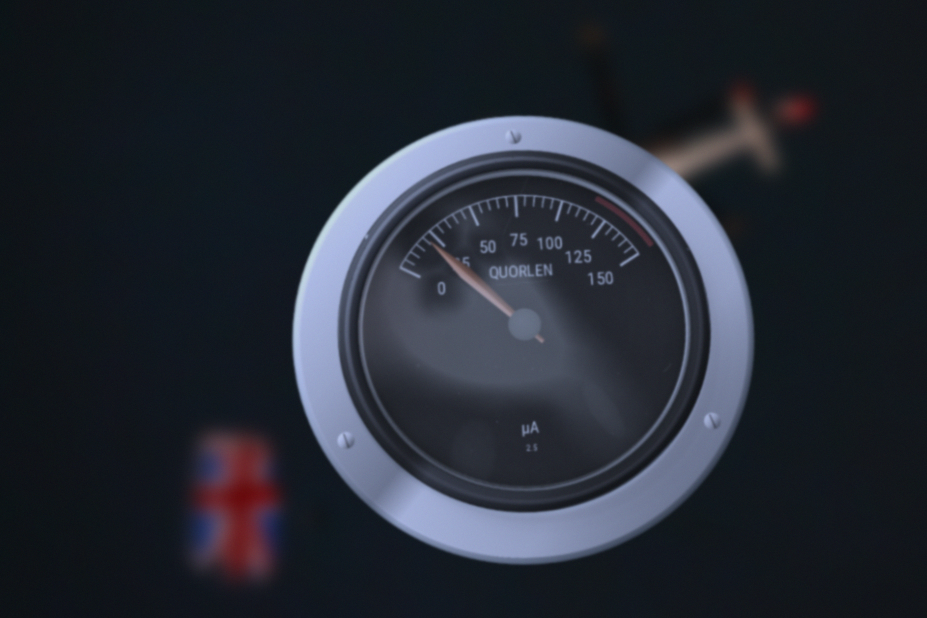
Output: 20 µA
